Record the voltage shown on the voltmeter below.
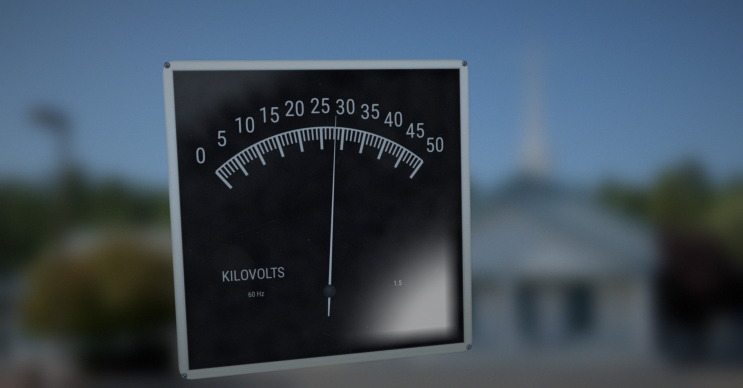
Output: 28 kV
